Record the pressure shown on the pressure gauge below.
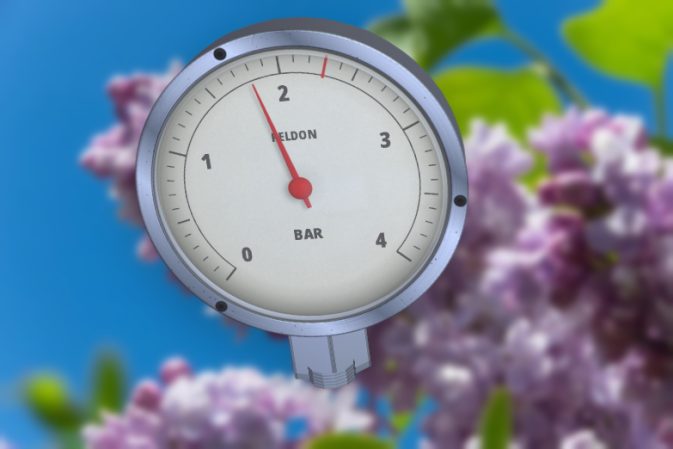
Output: 1.8 bar
